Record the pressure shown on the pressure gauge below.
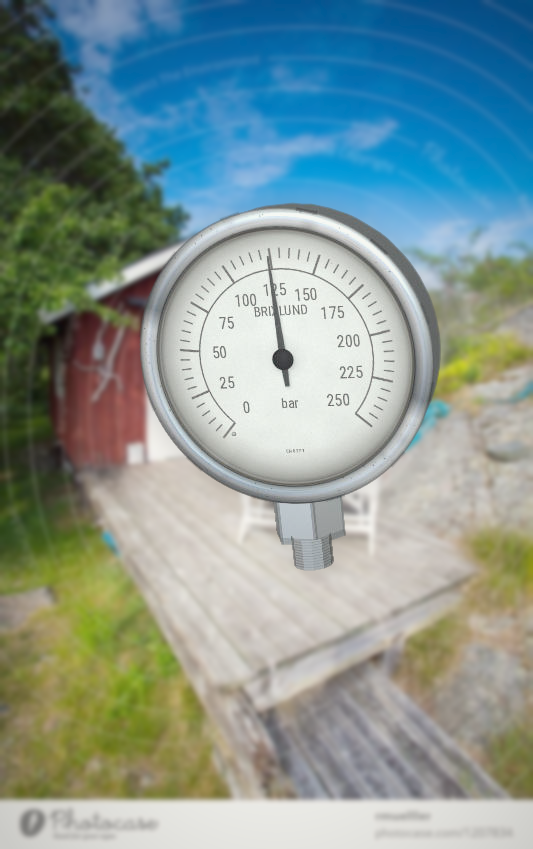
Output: 125 bar
